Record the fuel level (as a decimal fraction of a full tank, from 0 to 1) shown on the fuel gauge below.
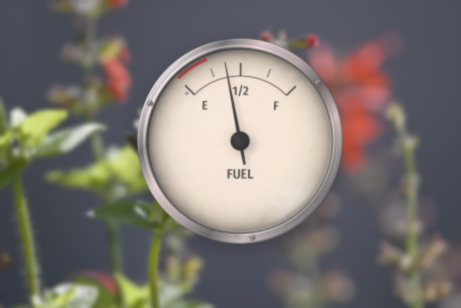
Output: 0.375
